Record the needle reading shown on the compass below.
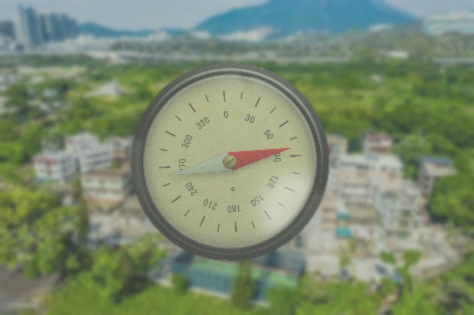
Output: 82.5 °
